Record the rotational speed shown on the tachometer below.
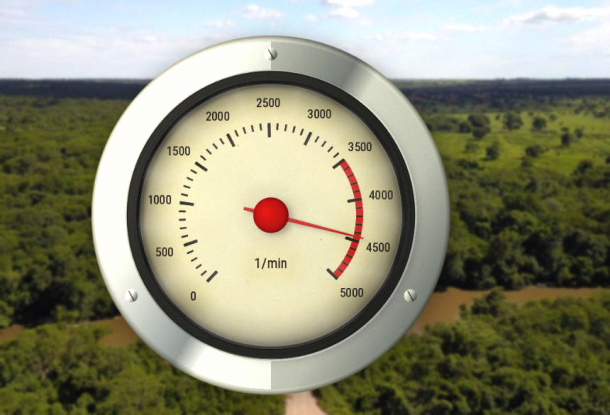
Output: 4450 rpm
